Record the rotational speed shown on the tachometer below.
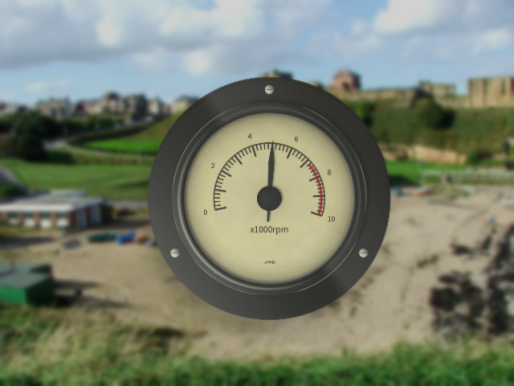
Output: 5000 rpm
